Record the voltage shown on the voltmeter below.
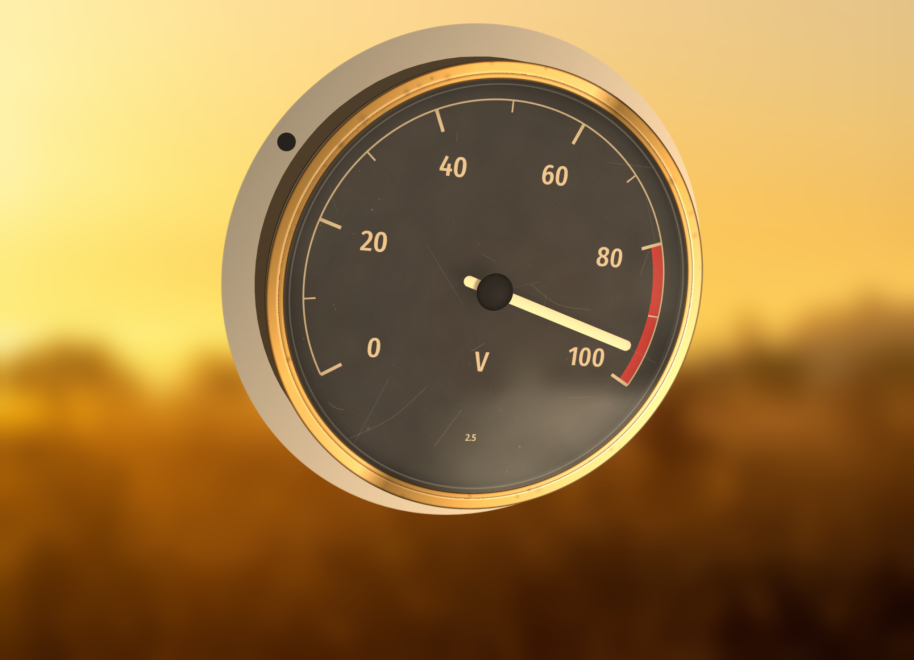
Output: 95 V
